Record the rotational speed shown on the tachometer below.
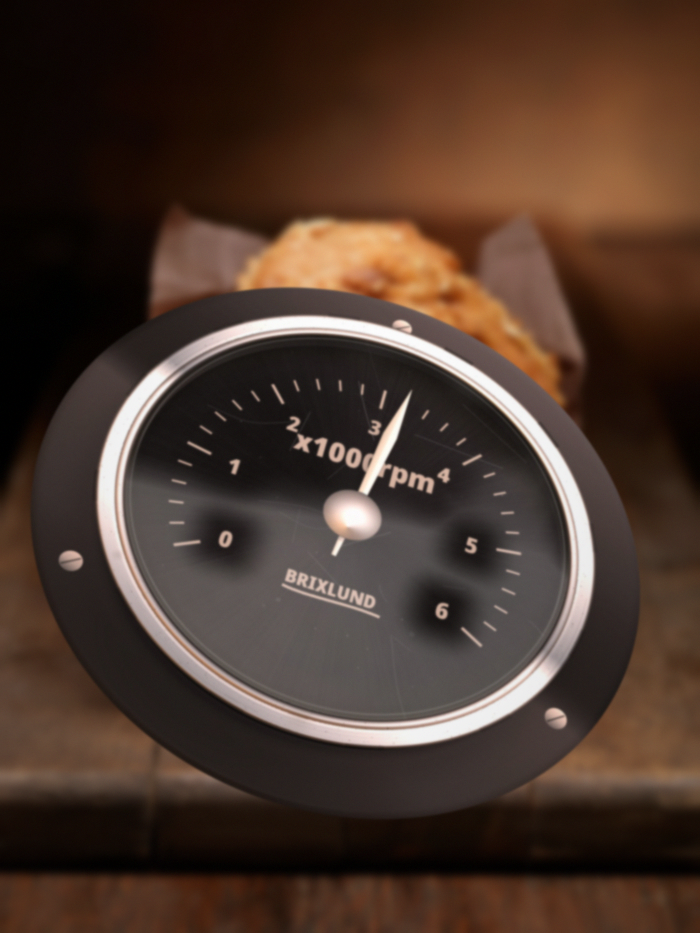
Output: 3200 rpm
